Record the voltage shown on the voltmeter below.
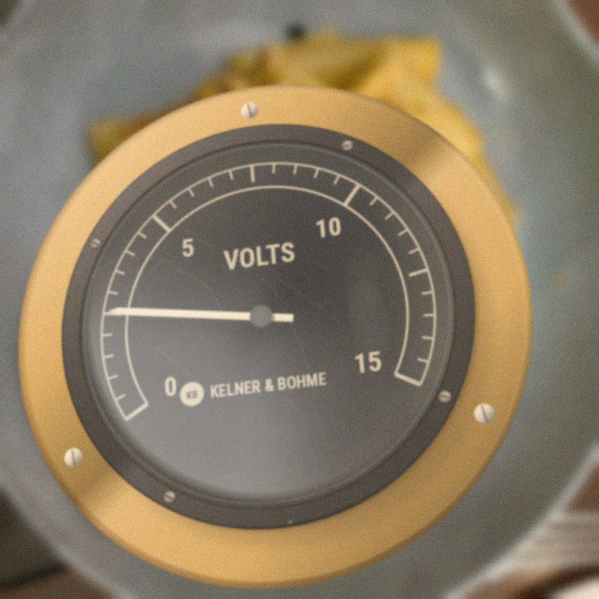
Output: 2.5 V
